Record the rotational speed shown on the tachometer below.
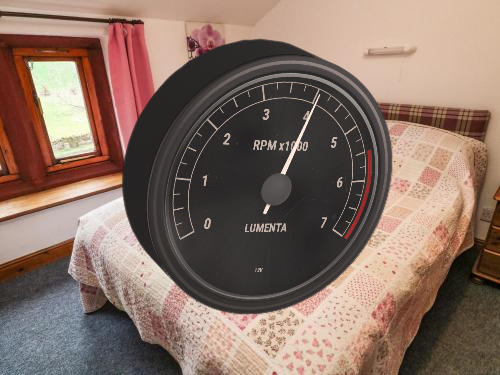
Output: 4000 rpm
